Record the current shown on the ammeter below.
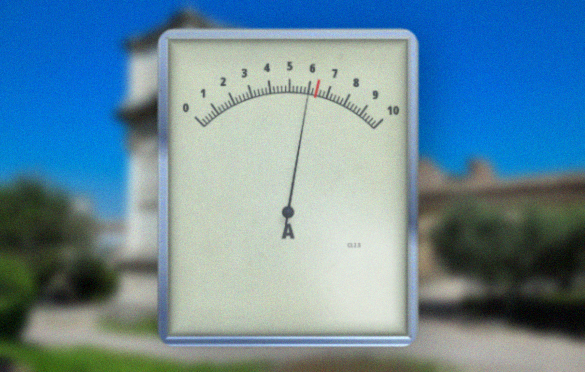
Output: 6 A
